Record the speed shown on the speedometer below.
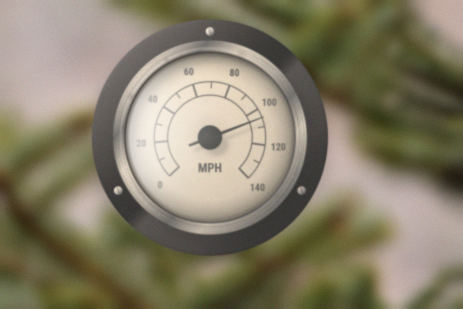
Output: 105 mph
